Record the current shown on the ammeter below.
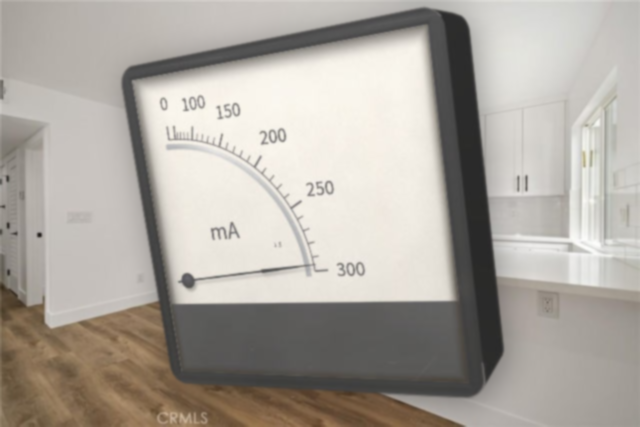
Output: 295 mA
